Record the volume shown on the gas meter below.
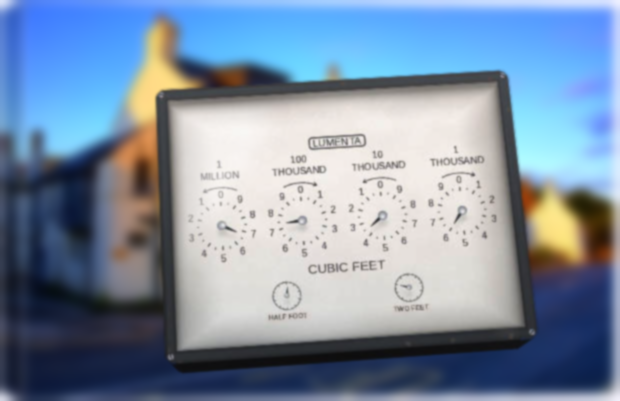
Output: 673600 ft³
